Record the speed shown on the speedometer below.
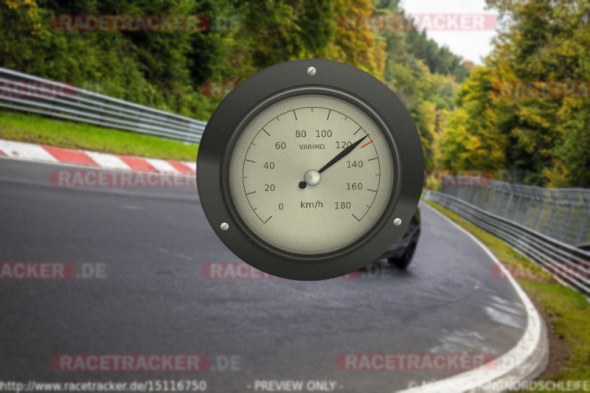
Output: 125 km/h
